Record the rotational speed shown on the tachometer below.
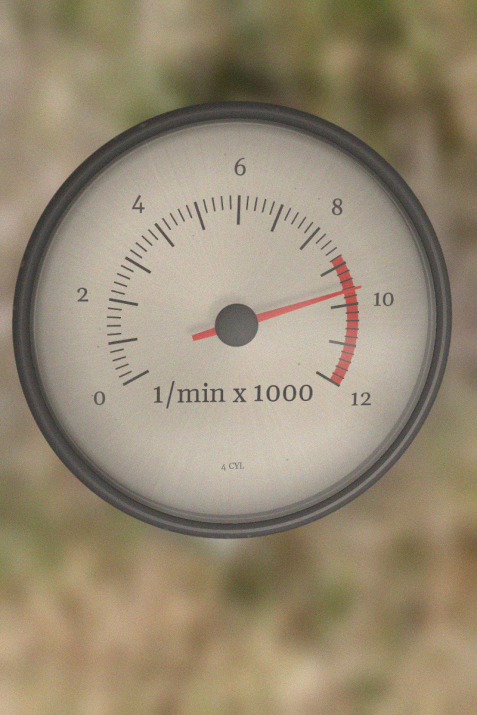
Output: 9600 rpm
